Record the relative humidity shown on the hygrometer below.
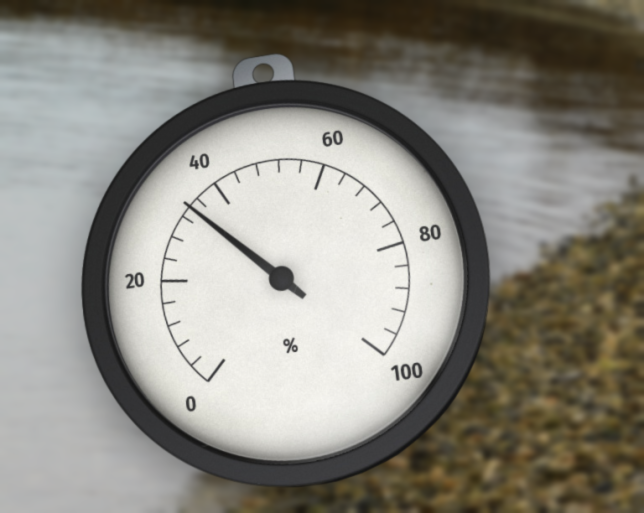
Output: 34 %
